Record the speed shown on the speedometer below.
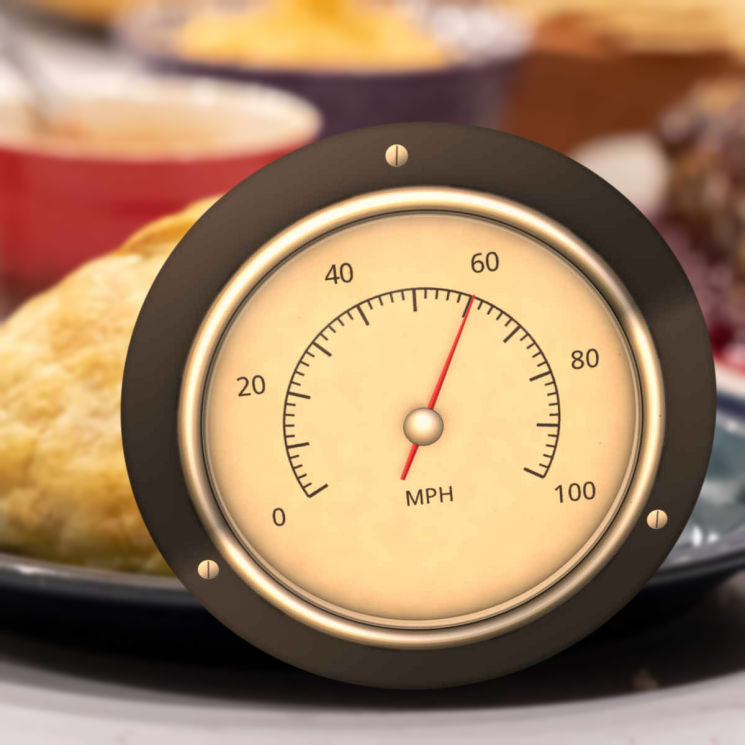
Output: 60 mph
